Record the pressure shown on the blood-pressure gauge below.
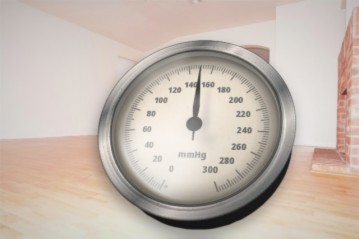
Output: 150 mmHg
